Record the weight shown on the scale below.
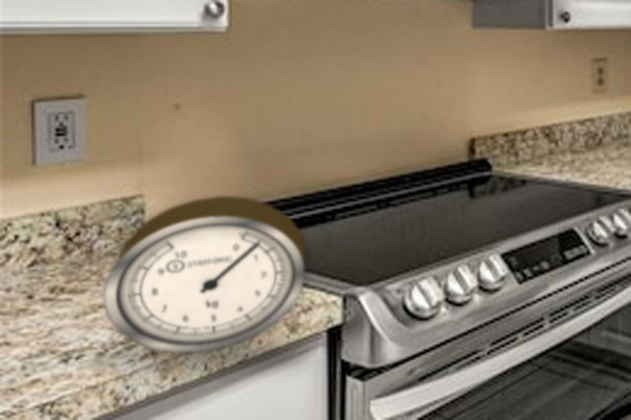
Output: 0.5 kg
